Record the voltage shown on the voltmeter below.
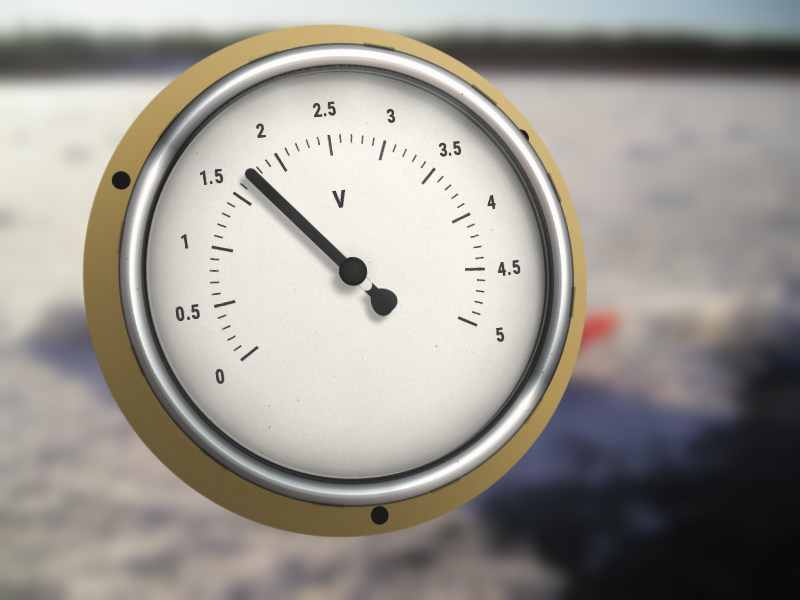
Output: 1.7 V
